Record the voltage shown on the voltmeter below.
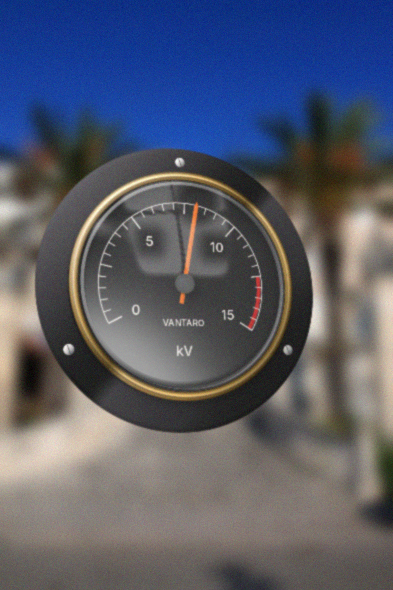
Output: 8 kV
